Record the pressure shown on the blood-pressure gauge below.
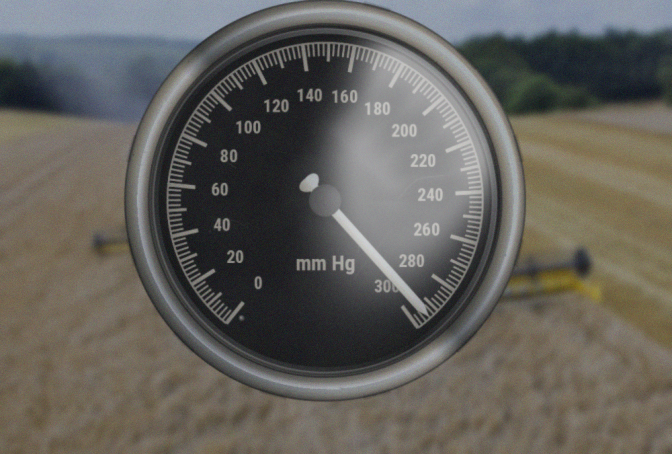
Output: 294 mmHg
